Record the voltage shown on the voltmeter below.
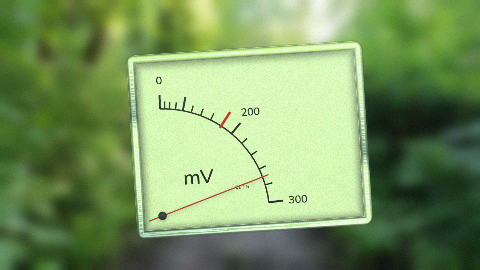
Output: 270 mV
